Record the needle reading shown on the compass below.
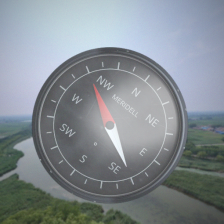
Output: 300 °
